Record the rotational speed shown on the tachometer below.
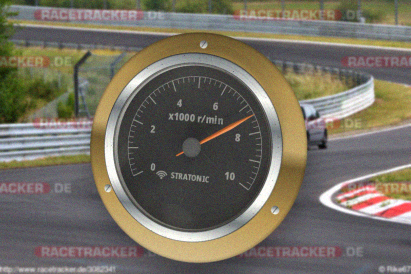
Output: 7400 rpm
